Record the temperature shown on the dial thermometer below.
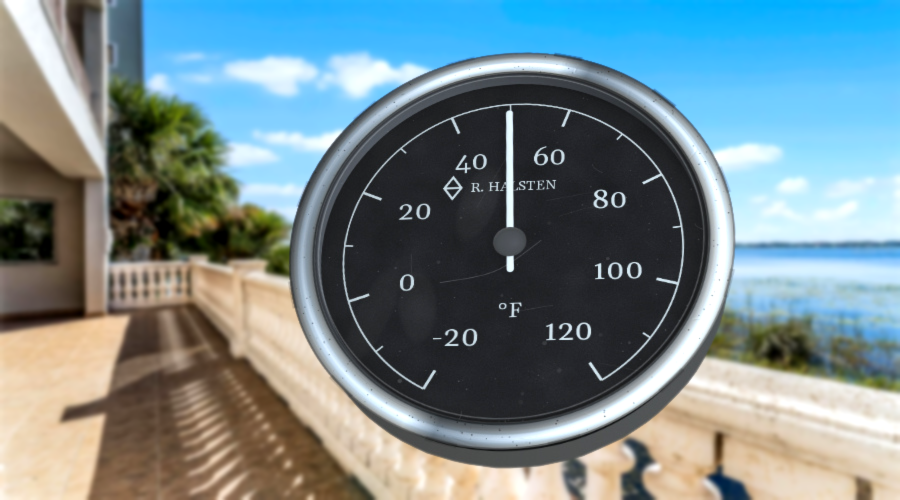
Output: 50 °F
